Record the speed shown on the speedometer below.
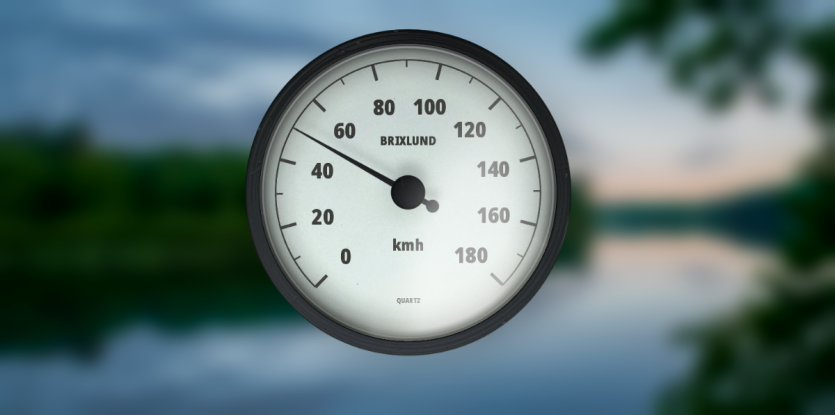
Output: 50 km/h
